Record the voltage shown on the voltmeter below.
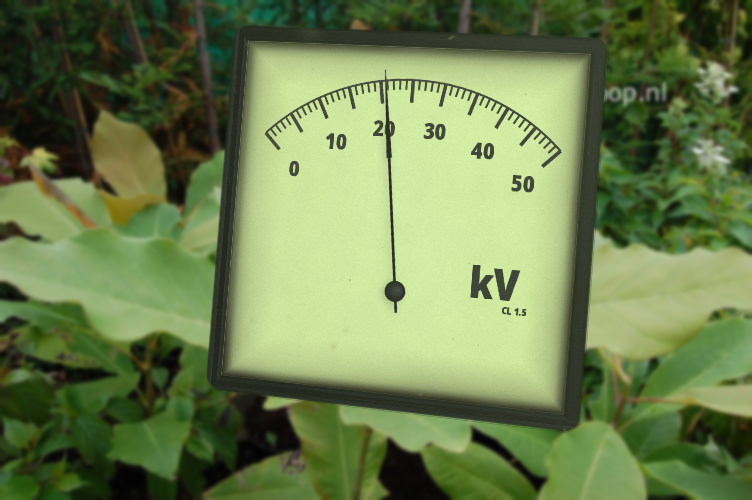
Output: 21 kV
